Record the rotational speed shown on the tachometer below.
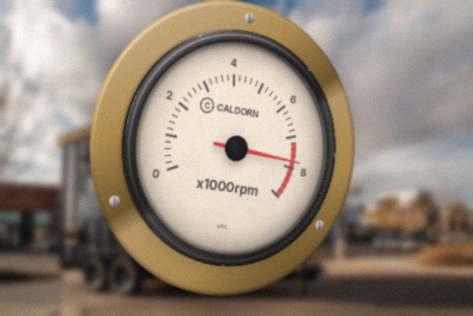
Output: 7800 rpm
